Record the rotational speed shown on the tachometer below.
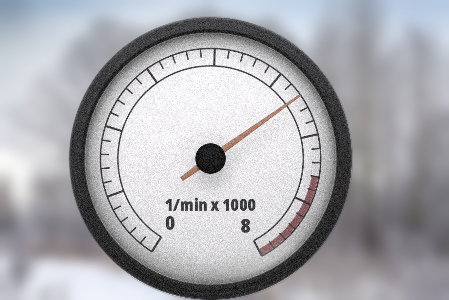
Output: 5400 rpm
